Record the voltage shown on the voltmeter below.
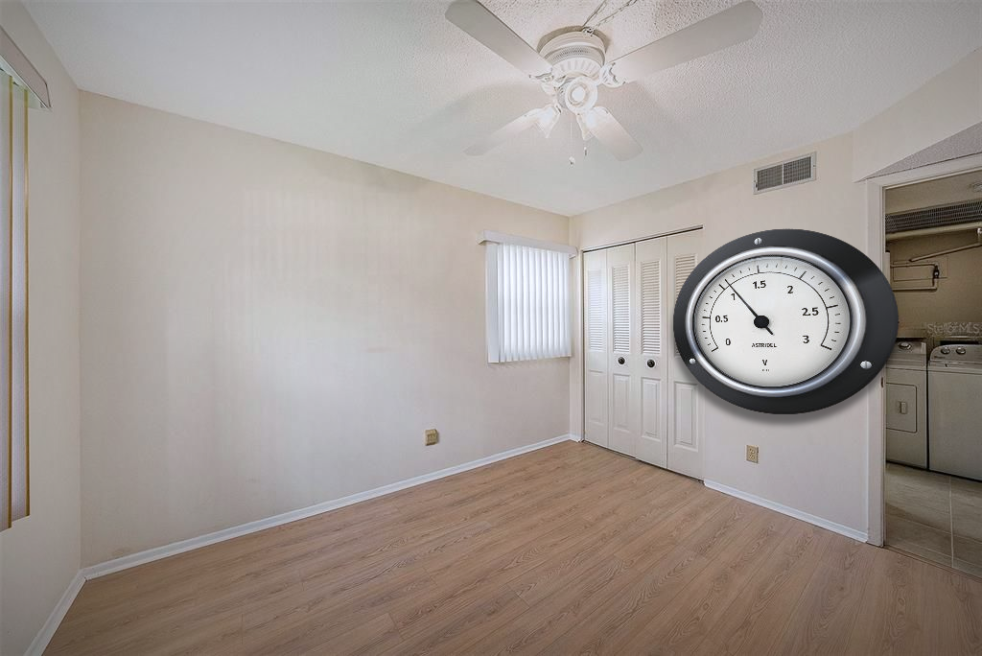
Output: 1.1 V
